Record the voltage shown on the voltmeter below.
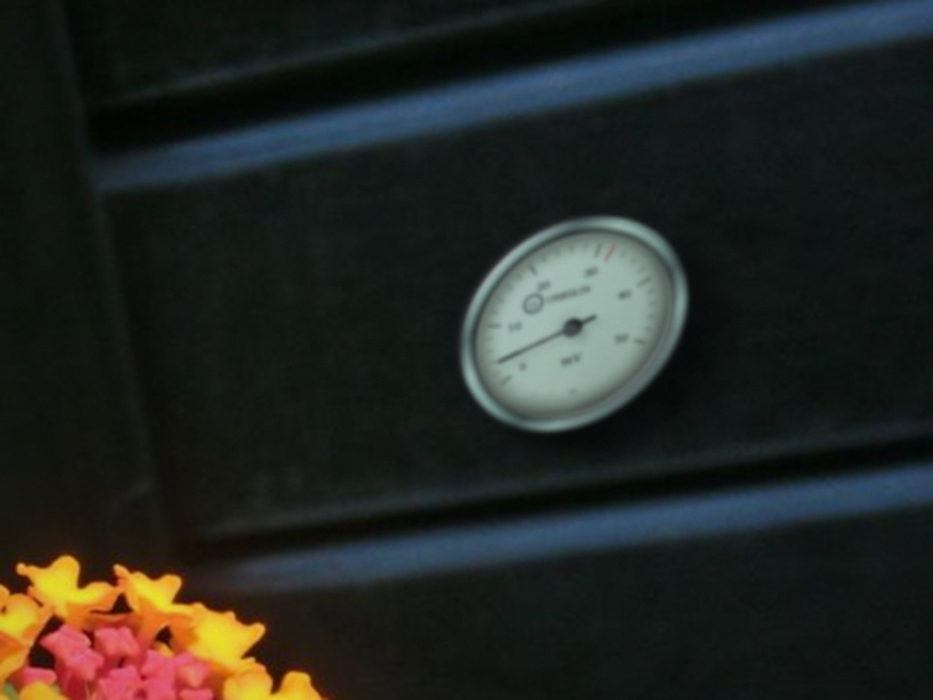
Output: 4 mV
